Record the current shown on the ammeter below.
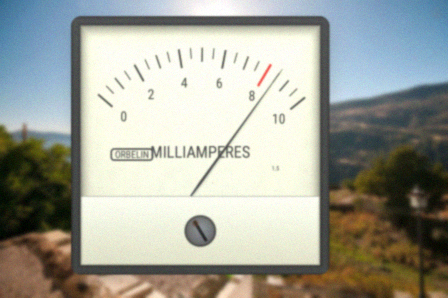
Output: 8.5 mA
